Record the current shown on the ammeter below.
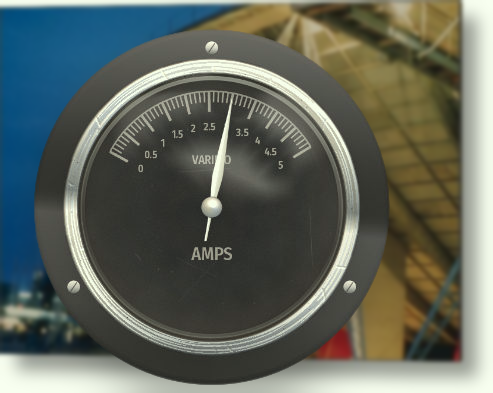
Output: 3 A
